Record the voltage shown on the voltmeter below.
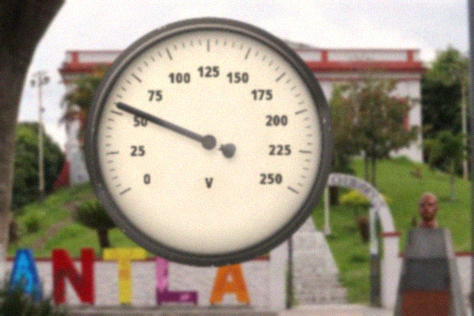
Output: 55 V
